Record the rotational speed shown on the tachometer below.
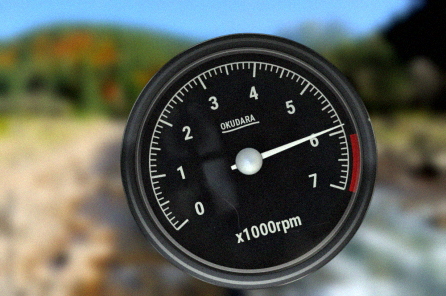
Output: 5900 rpm
